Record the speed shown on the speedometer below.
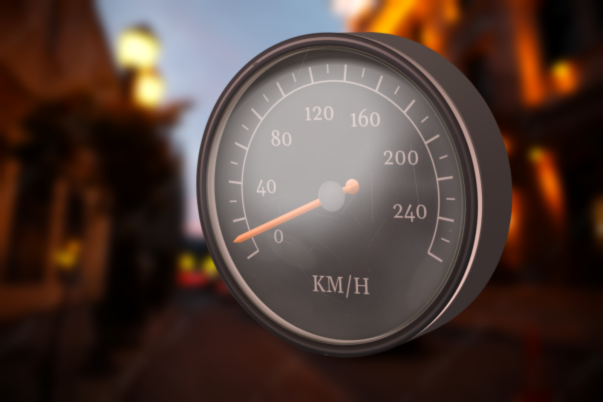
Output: 10 km/h
